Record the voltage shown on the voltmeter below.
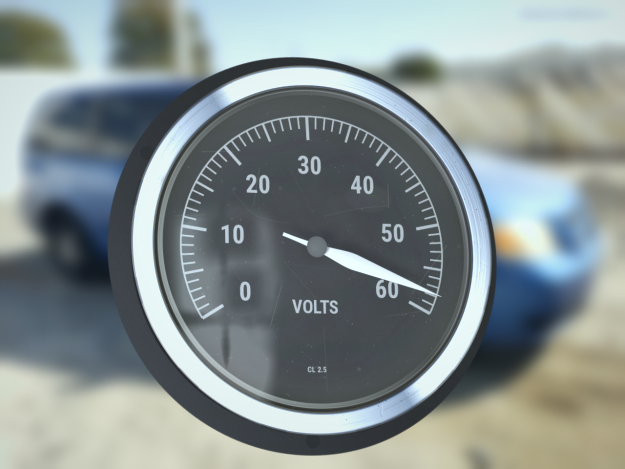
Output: 58 V
